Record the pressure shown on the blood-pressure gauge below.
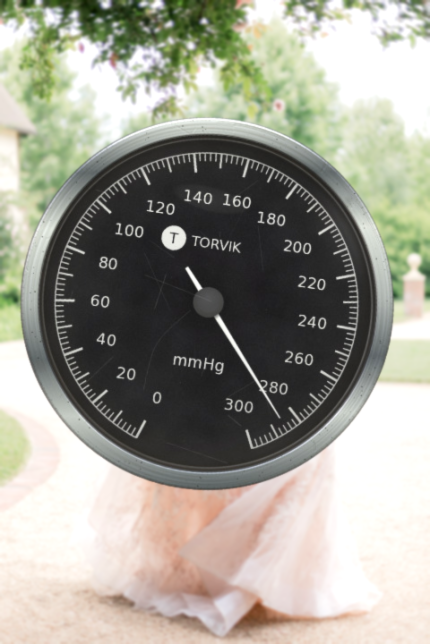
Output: 286 mmHg
